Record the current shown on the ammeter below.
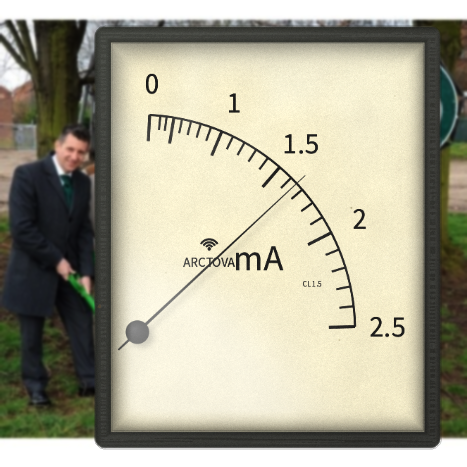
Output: 1.65 mA
